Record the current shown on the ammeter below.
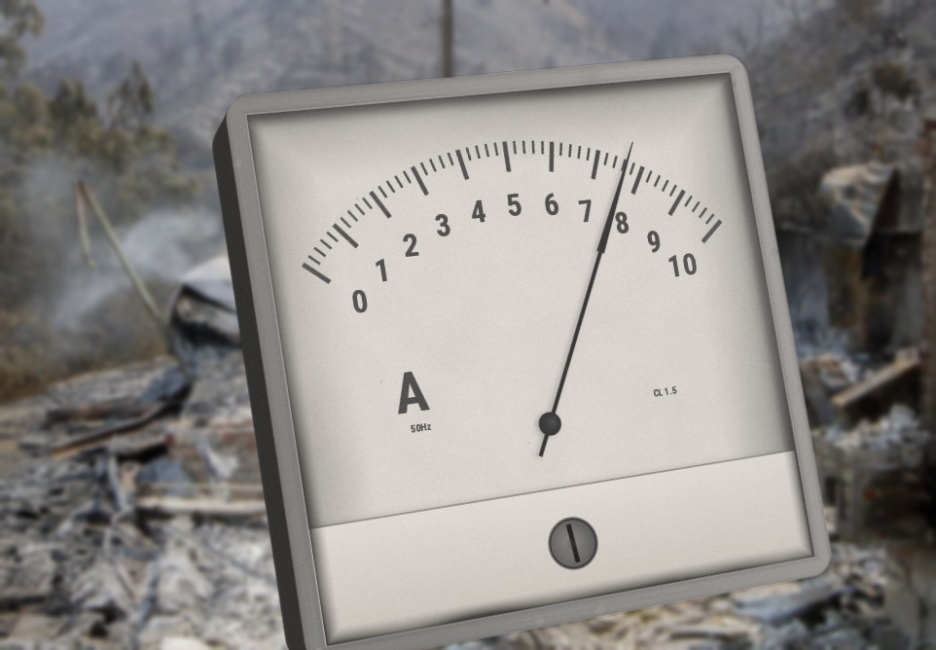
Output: 7.6 A
